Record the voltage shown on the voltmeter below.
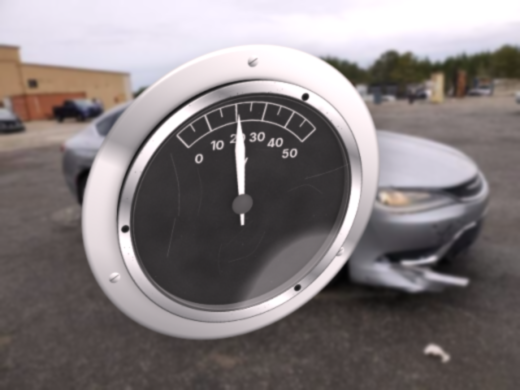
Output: 20 V
